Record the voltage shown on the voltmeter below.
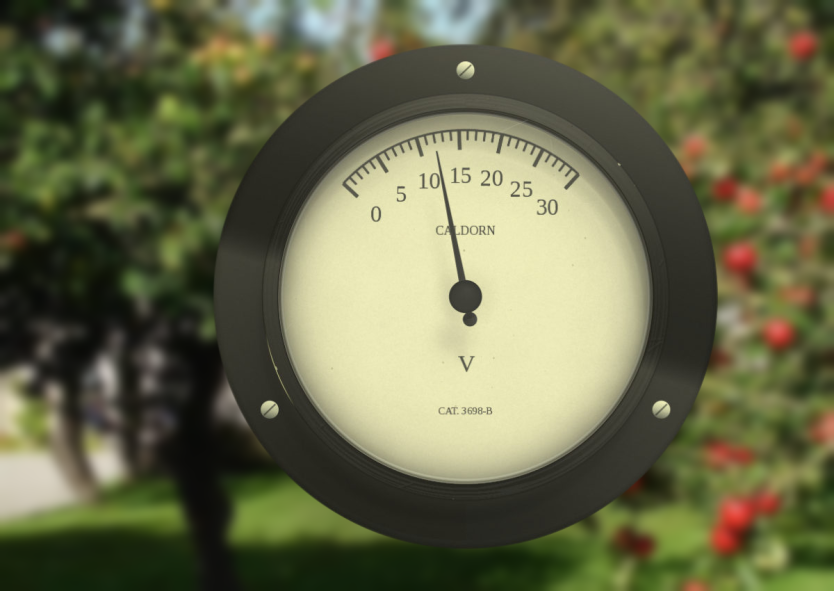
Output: 12 V
